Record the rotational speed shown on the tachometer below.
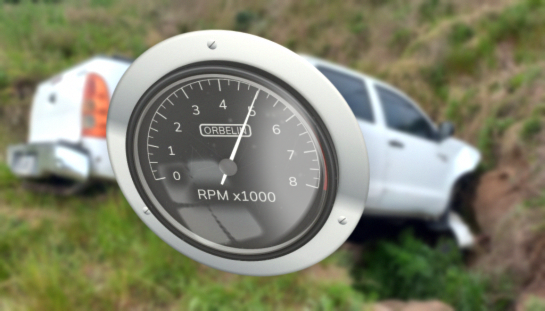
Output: 5000 rpm
